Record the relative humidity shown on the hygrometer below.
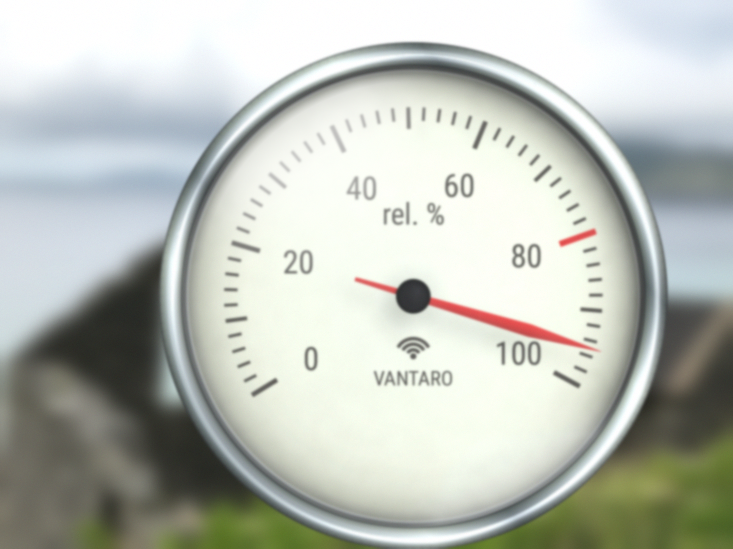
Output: 95 %
